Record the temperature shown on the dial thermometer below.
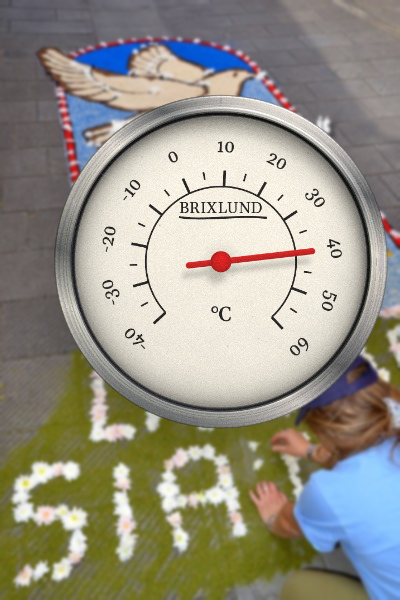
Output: 40 °C
